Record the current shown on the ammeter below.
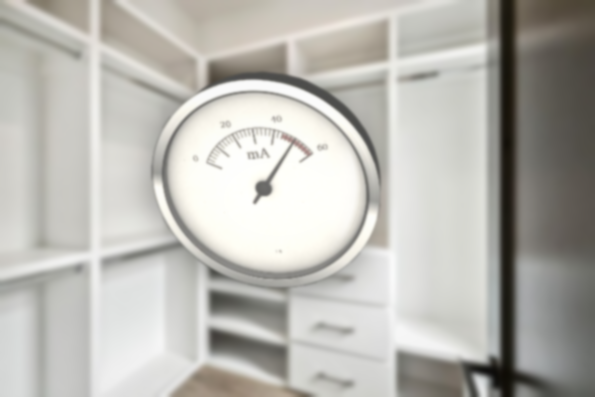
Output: 50 mA
